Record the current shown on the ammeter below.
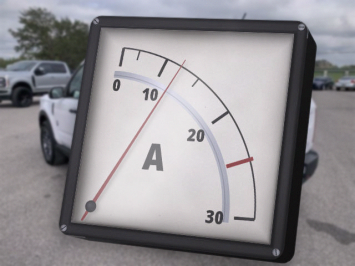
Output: 12.5 A
